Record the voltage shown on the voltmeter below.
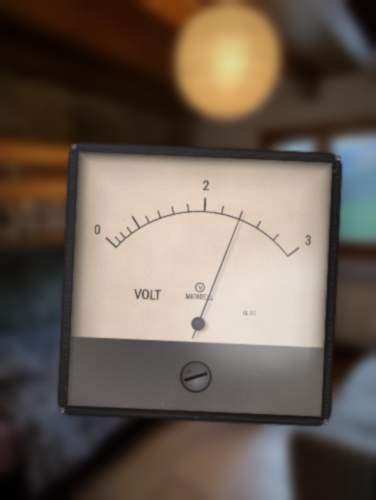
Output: 2.4 V
